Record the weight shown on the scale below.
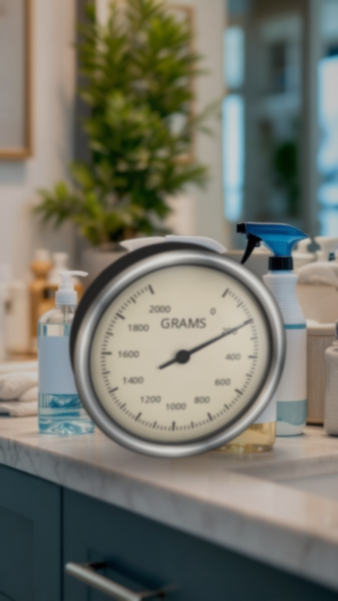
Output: 200 g
